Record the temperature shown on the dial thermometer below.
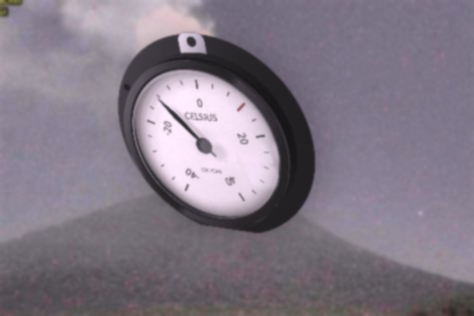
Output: -12 °C
